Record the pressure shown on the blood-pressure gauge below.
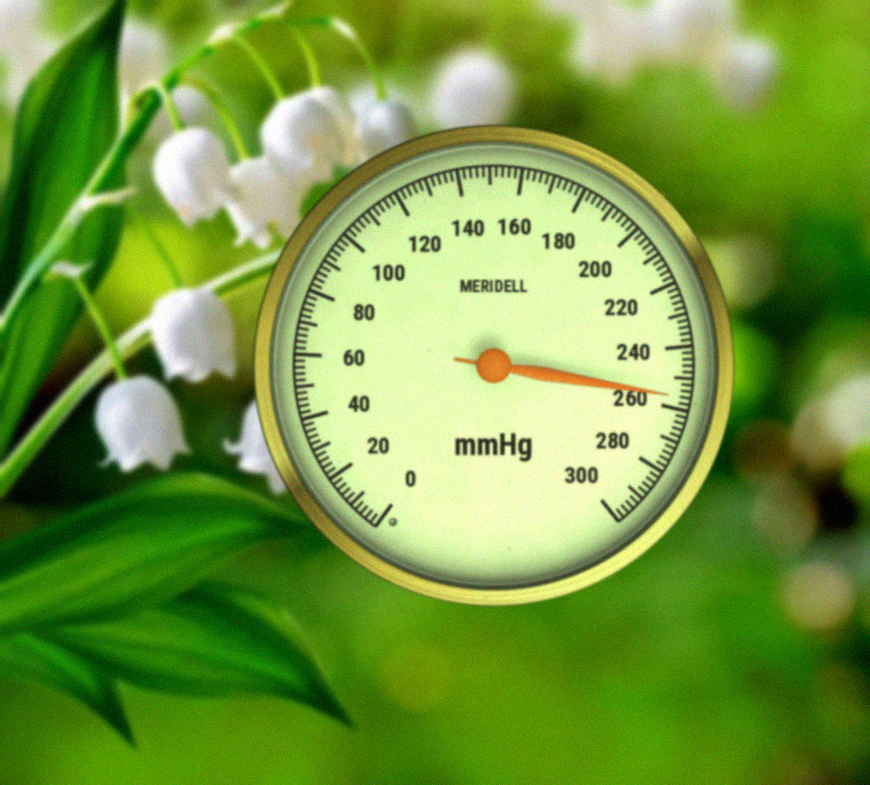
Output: 256 mmHg
